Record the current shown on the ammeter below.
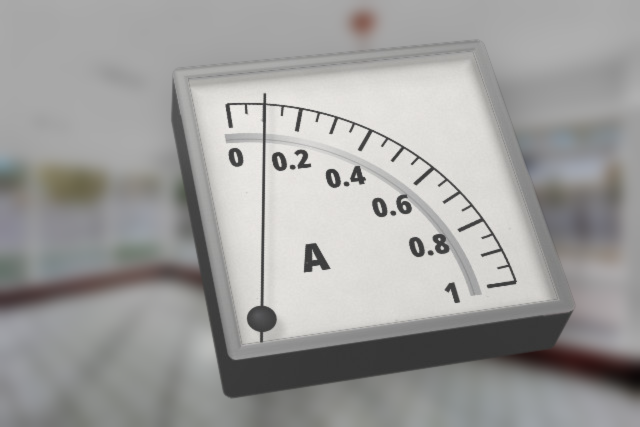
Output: 0.1 A
